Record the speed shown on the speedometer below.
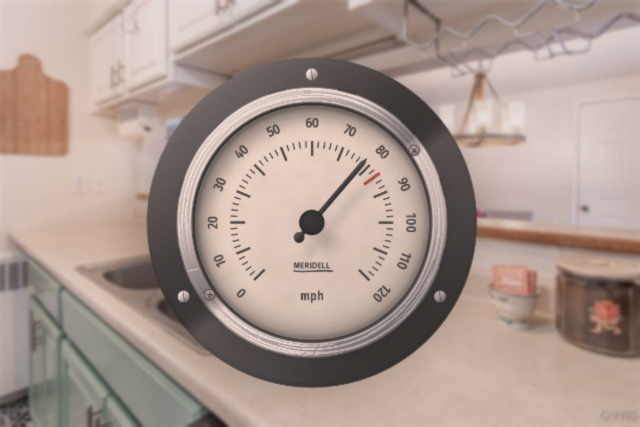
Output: 78 mph
